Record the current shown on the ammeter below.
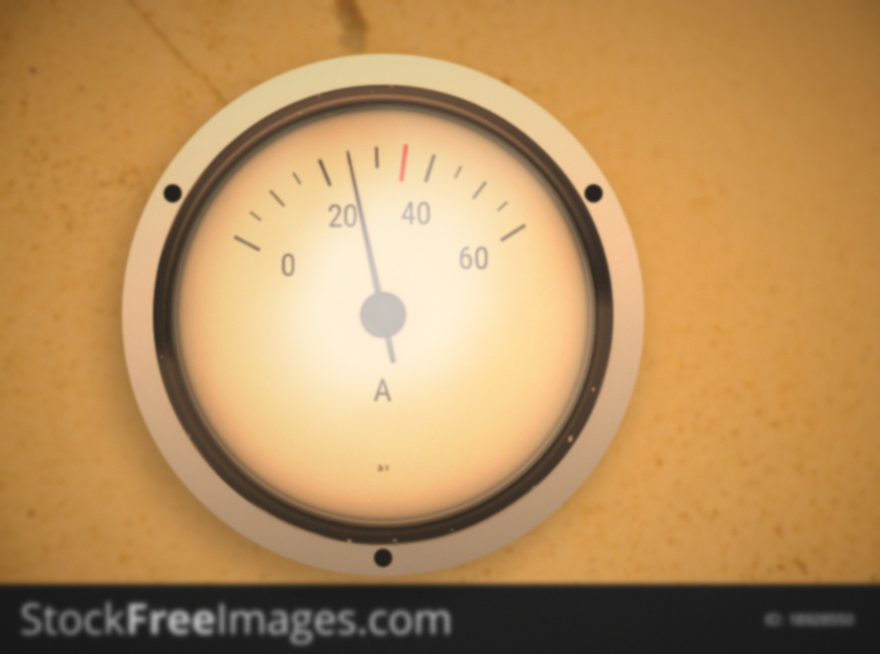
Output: 25 A
